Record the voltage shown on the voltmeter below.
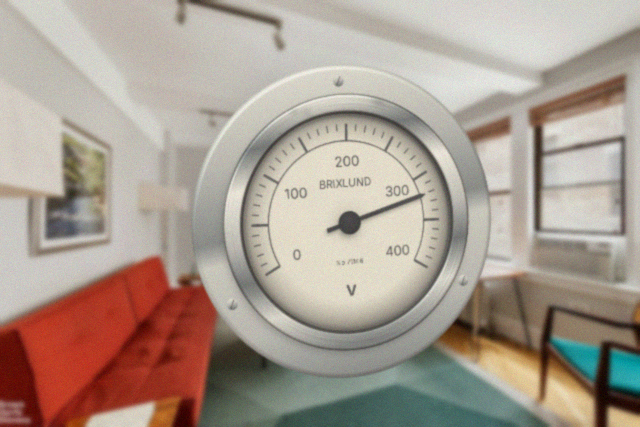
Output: 320 V
